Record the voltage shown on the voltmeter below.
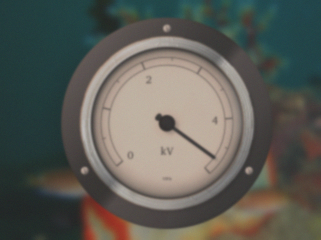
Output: 4.75 kV
